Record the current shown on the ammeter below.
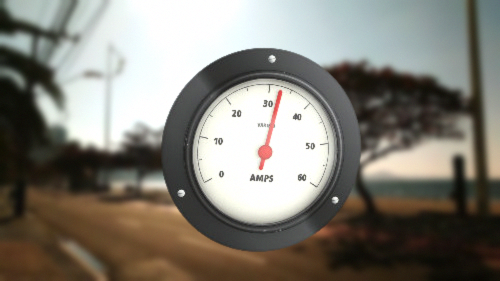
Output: 32.5 A
